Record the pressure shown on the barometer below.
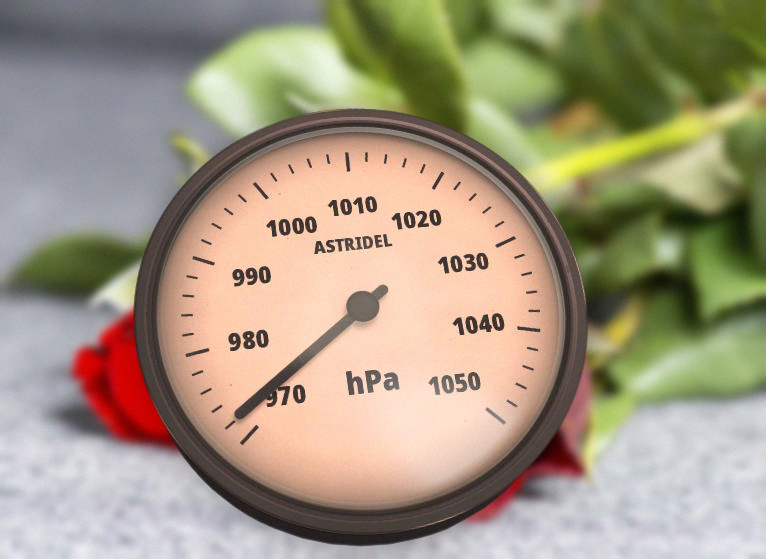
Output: 972 hPa
